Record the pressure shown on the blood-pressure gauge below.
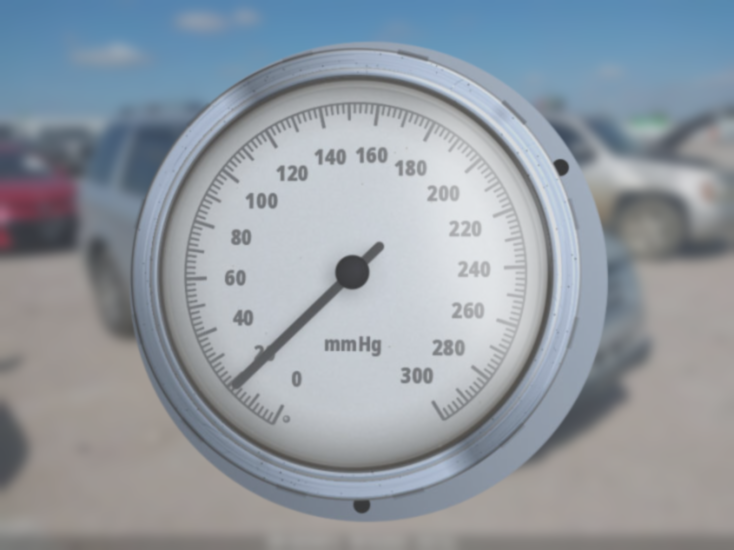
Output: 18 mmHg
